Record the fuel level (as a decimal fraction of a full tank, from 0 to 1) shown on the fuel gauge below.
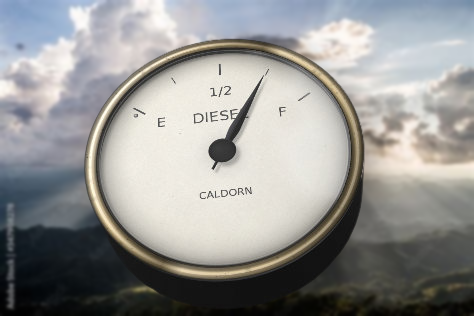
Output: 0.75
